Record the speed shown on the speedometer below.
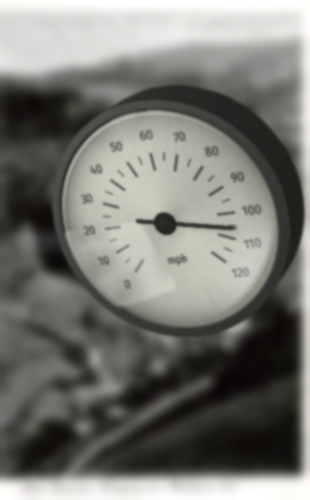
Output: 105 mph
